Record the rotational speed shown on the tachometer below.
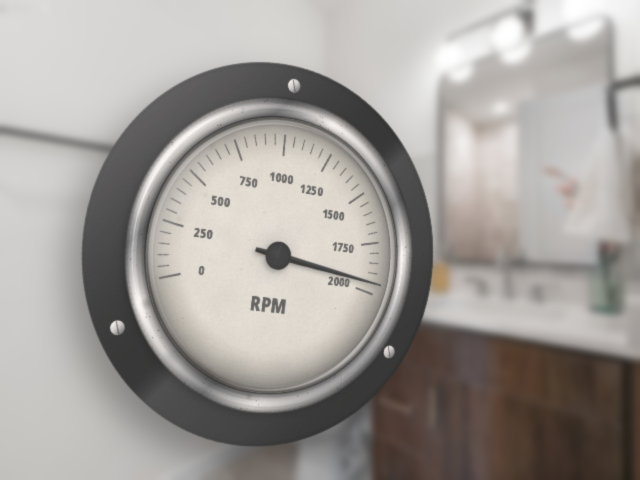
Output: 1950 rpm
